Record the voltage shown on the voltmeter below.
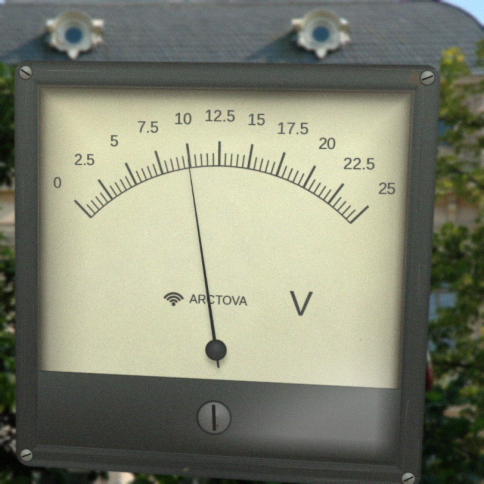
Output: 10 V
